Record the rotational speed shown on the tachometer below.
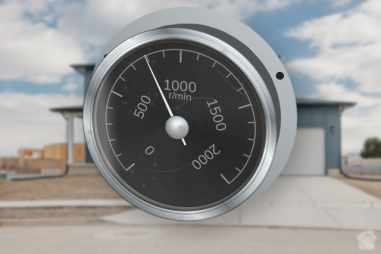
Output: 800 rpm
